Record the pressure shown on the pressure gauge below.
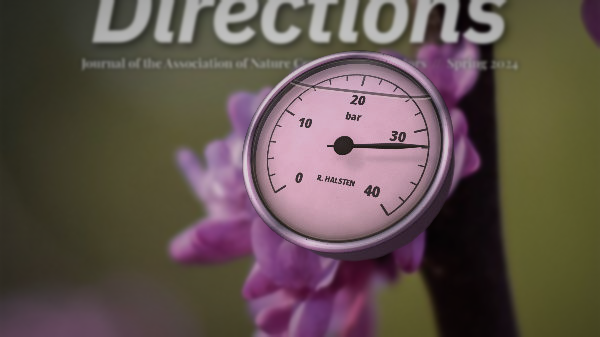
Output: 32 bar
